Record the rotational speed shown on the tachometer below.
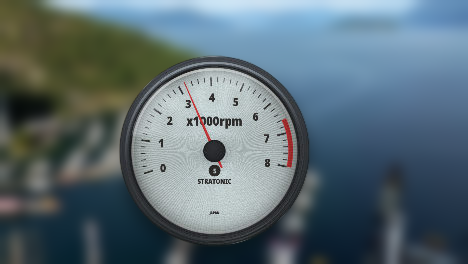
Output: 3200 rpm
